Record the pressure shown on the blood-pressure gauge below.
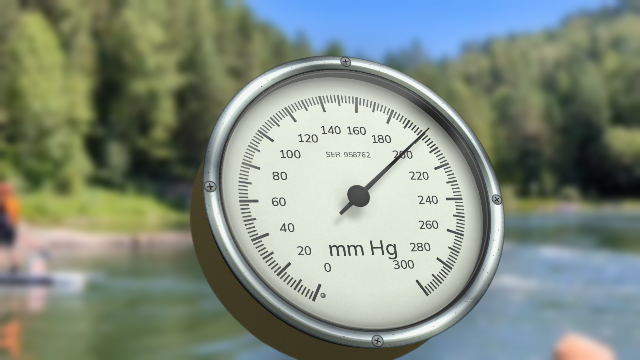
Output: 200 mmHg
